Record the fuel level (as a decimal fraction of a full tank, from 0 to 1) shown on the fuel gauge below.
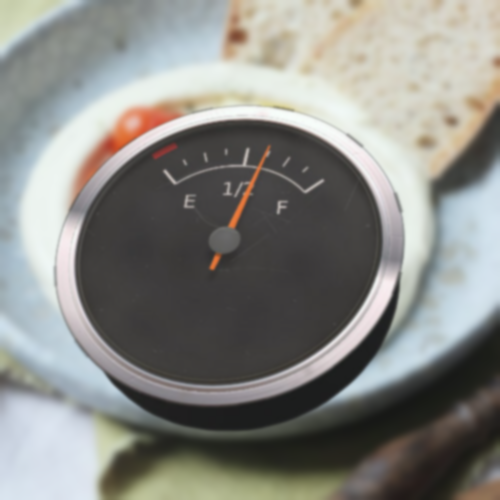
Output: 0.625
